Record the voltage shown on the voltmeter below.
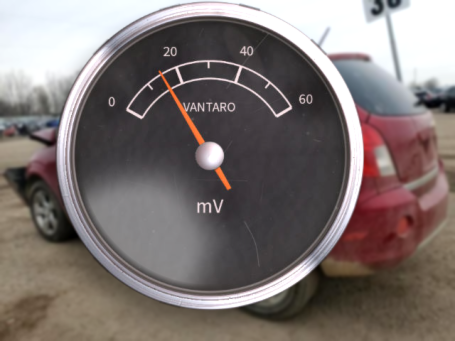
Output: 15 mV
